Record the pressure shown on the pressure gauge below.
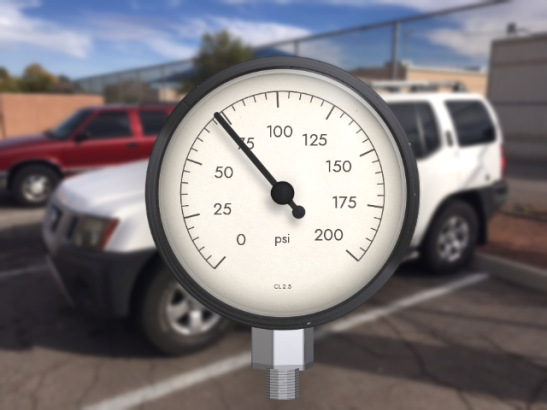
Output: 72.5 psi
